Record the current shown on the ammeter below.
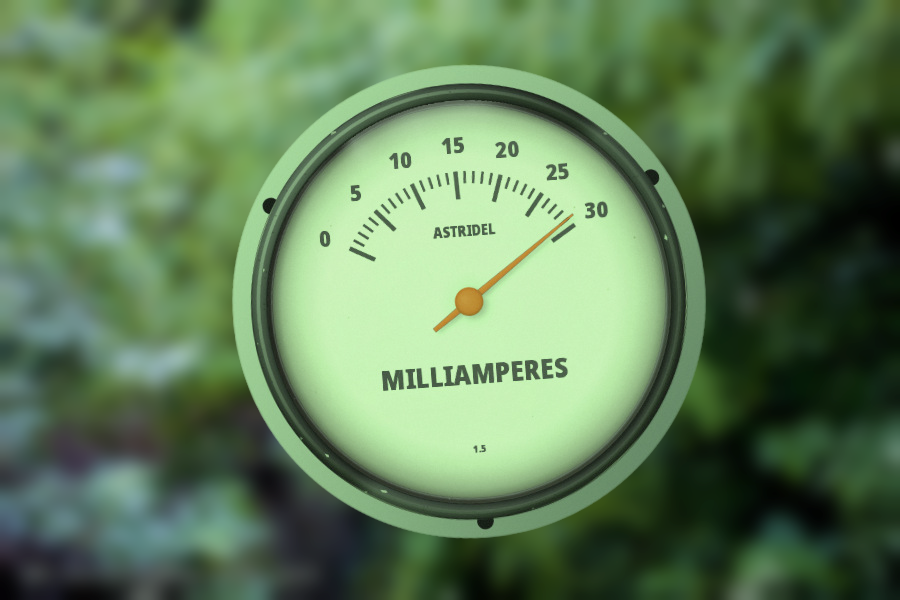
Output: 29 mA
